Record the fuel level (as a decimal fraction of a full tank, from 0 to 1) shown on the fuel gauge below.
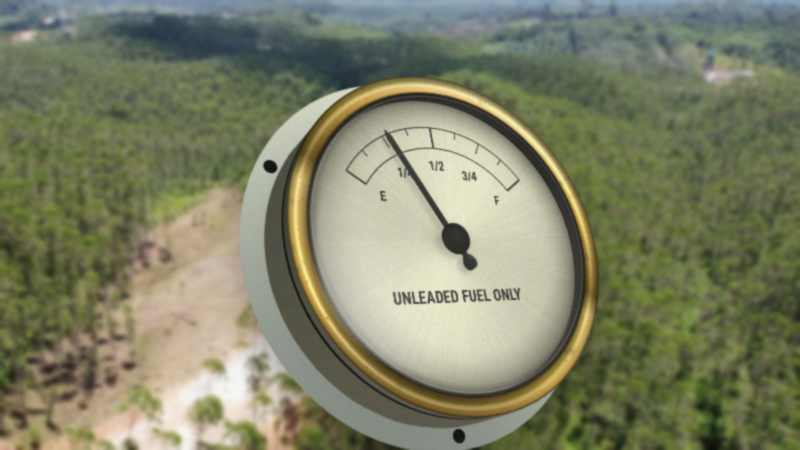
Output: 0.25
